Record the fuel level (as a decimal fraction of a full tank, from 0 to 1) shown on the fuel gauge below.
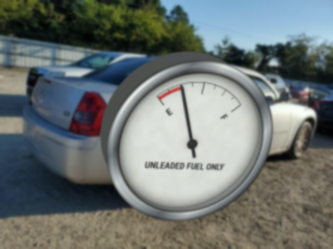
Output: 0.25
